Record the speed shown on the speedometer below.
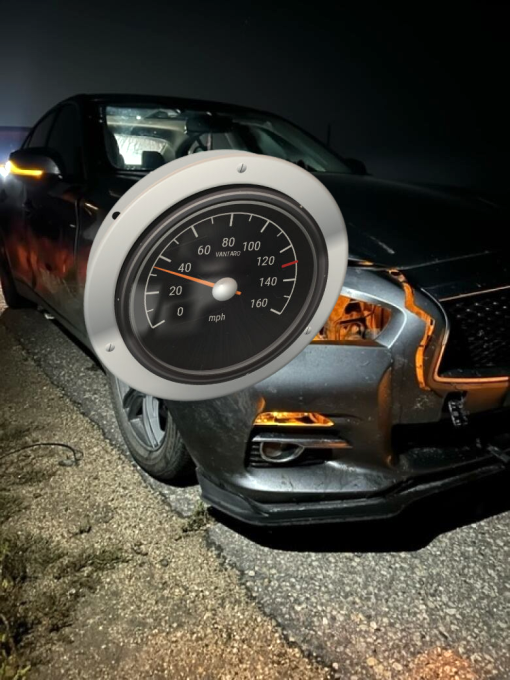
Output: 35 mph
